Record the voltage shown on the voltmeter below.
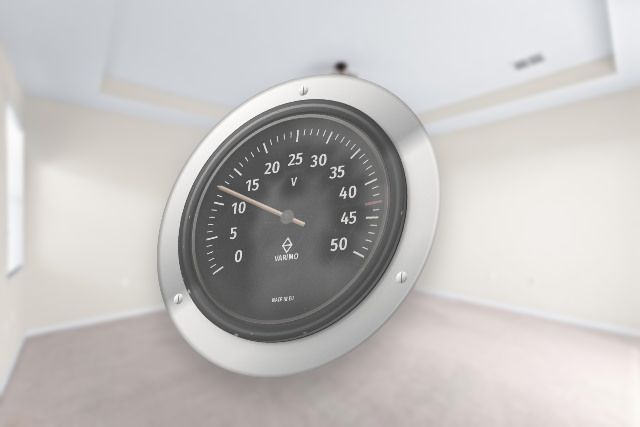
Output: 12 V
